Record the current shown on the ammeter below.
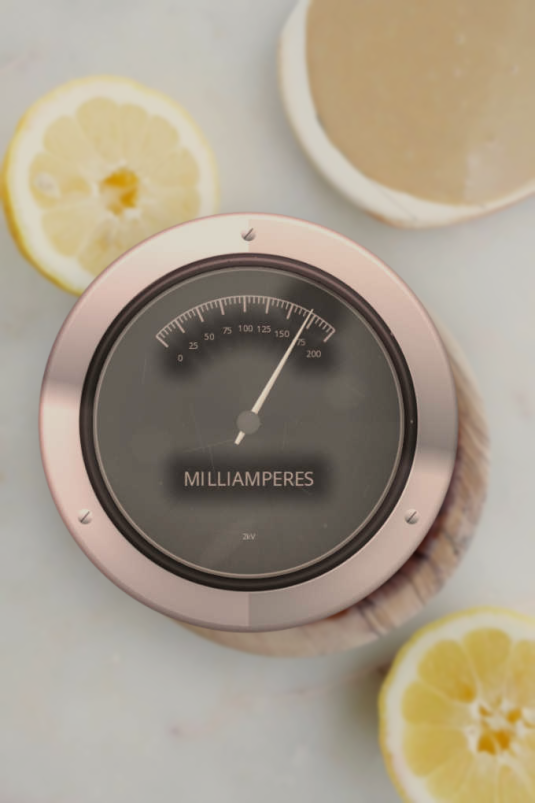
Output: 170 mA
